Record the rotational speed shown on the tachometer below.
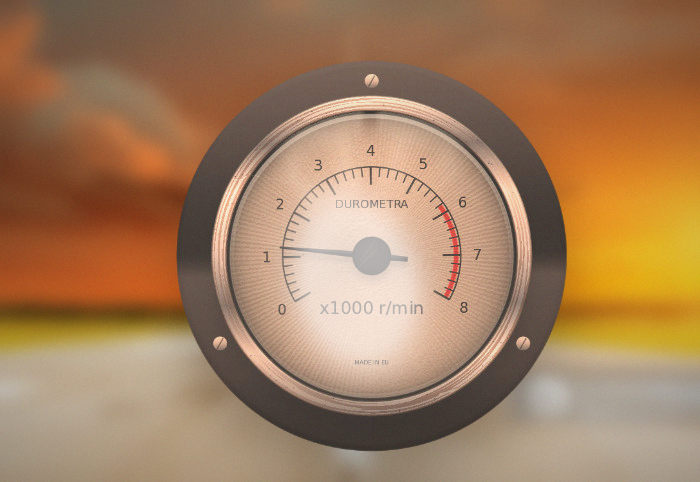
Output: 1200 rpm
